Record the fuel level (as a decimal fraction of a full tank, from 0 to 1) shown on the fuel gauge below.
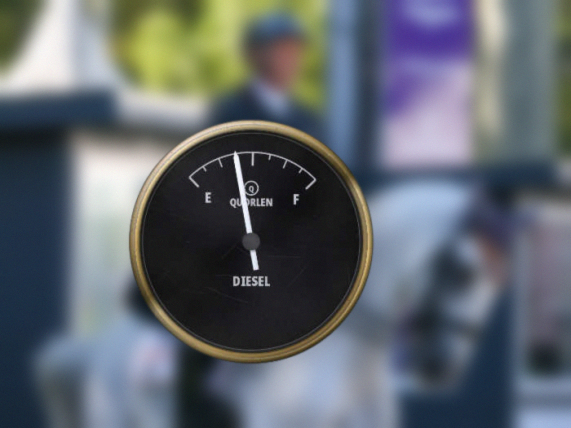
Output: 0.375
